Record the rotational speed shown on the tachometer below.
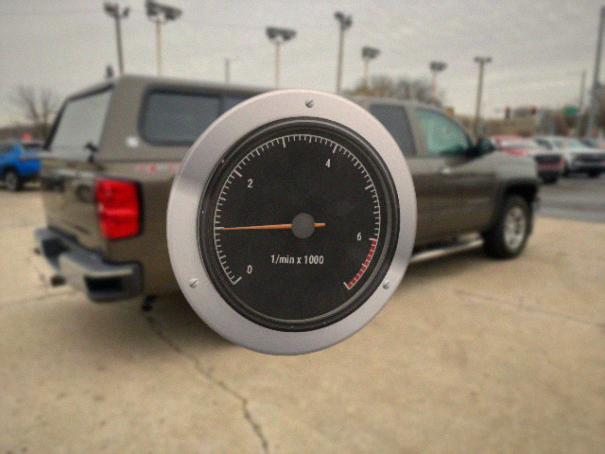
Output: 1000 rpm
